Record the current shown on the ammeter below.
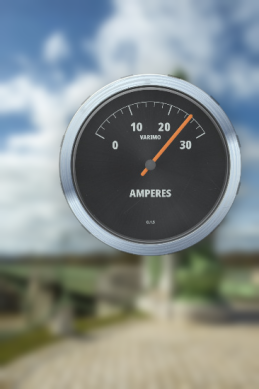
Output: 25 A
